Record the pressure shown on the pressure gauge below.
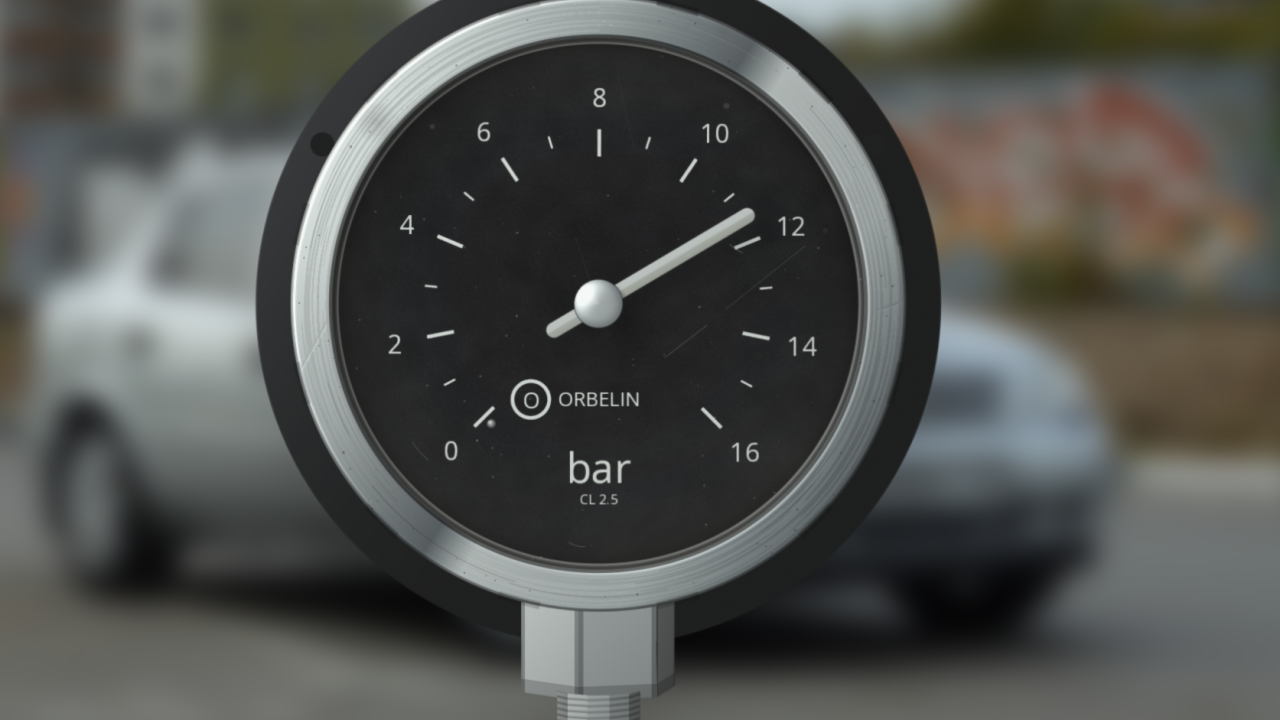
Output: 11.5 bar
